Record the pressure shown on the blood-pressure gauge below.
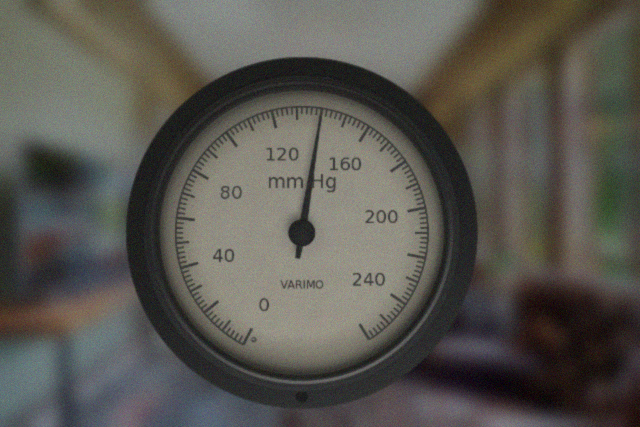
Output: 140 mmHg
